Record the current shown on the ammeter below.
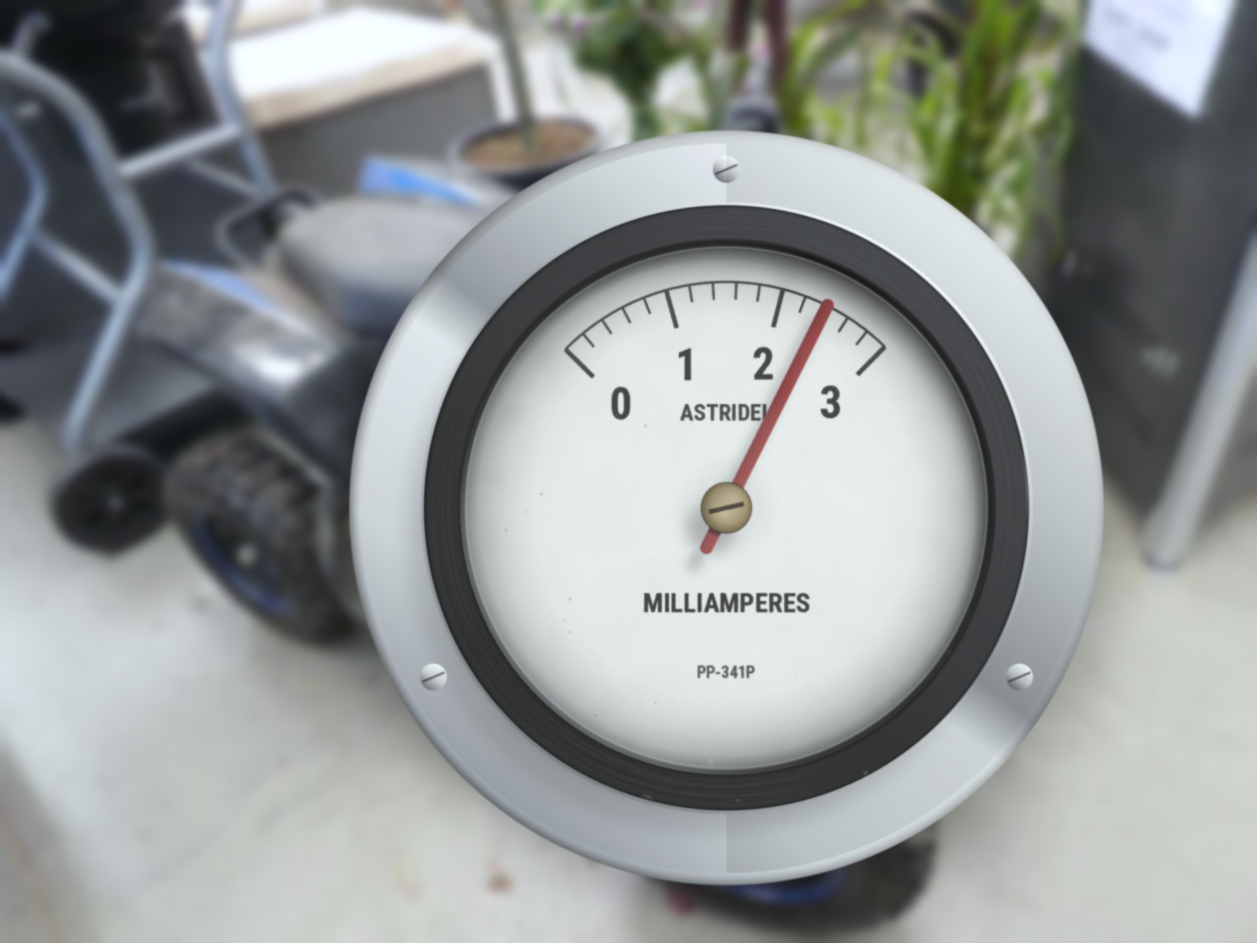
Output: 2.4 mA
